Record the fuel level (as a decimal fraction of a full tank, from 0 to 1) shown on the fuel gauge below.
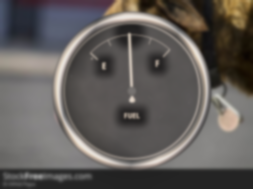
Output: 0.5
